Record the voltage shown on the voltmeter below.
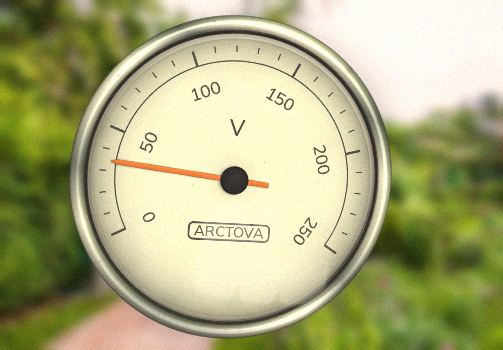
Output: 35 V
